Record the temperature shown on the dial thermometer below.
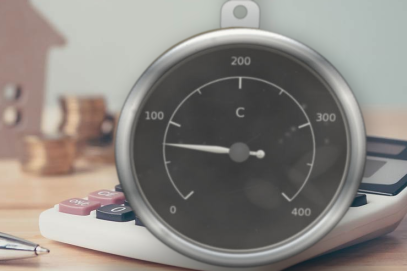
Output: 75 °C
